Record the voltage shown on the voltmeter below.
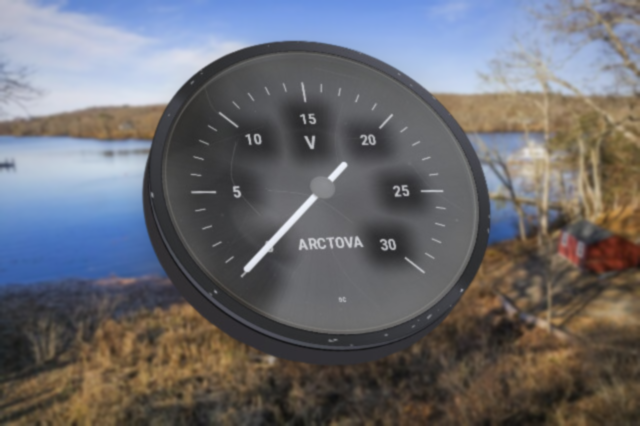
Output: 0 V
